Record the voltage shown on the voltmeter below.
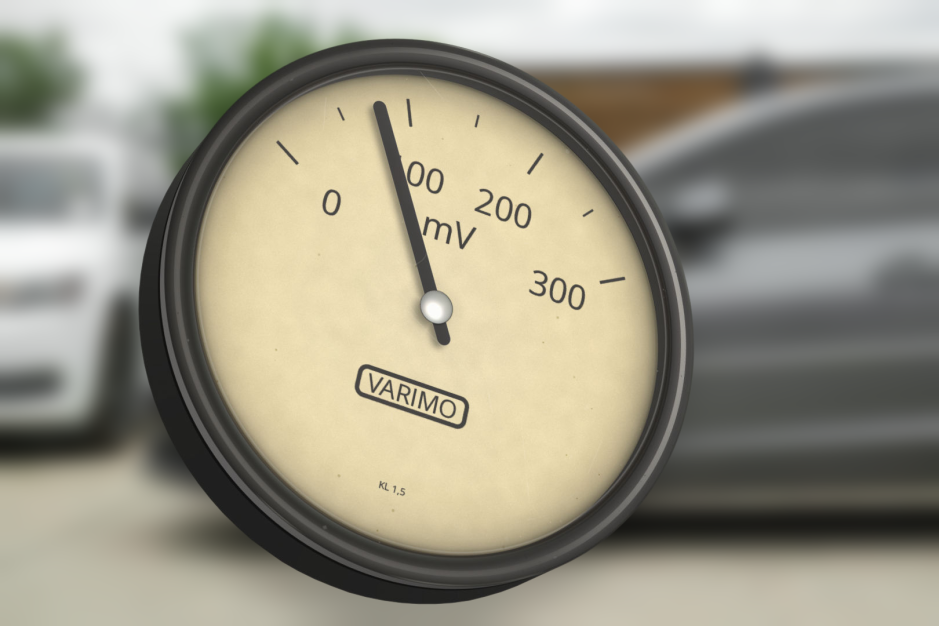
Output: 75 mV
